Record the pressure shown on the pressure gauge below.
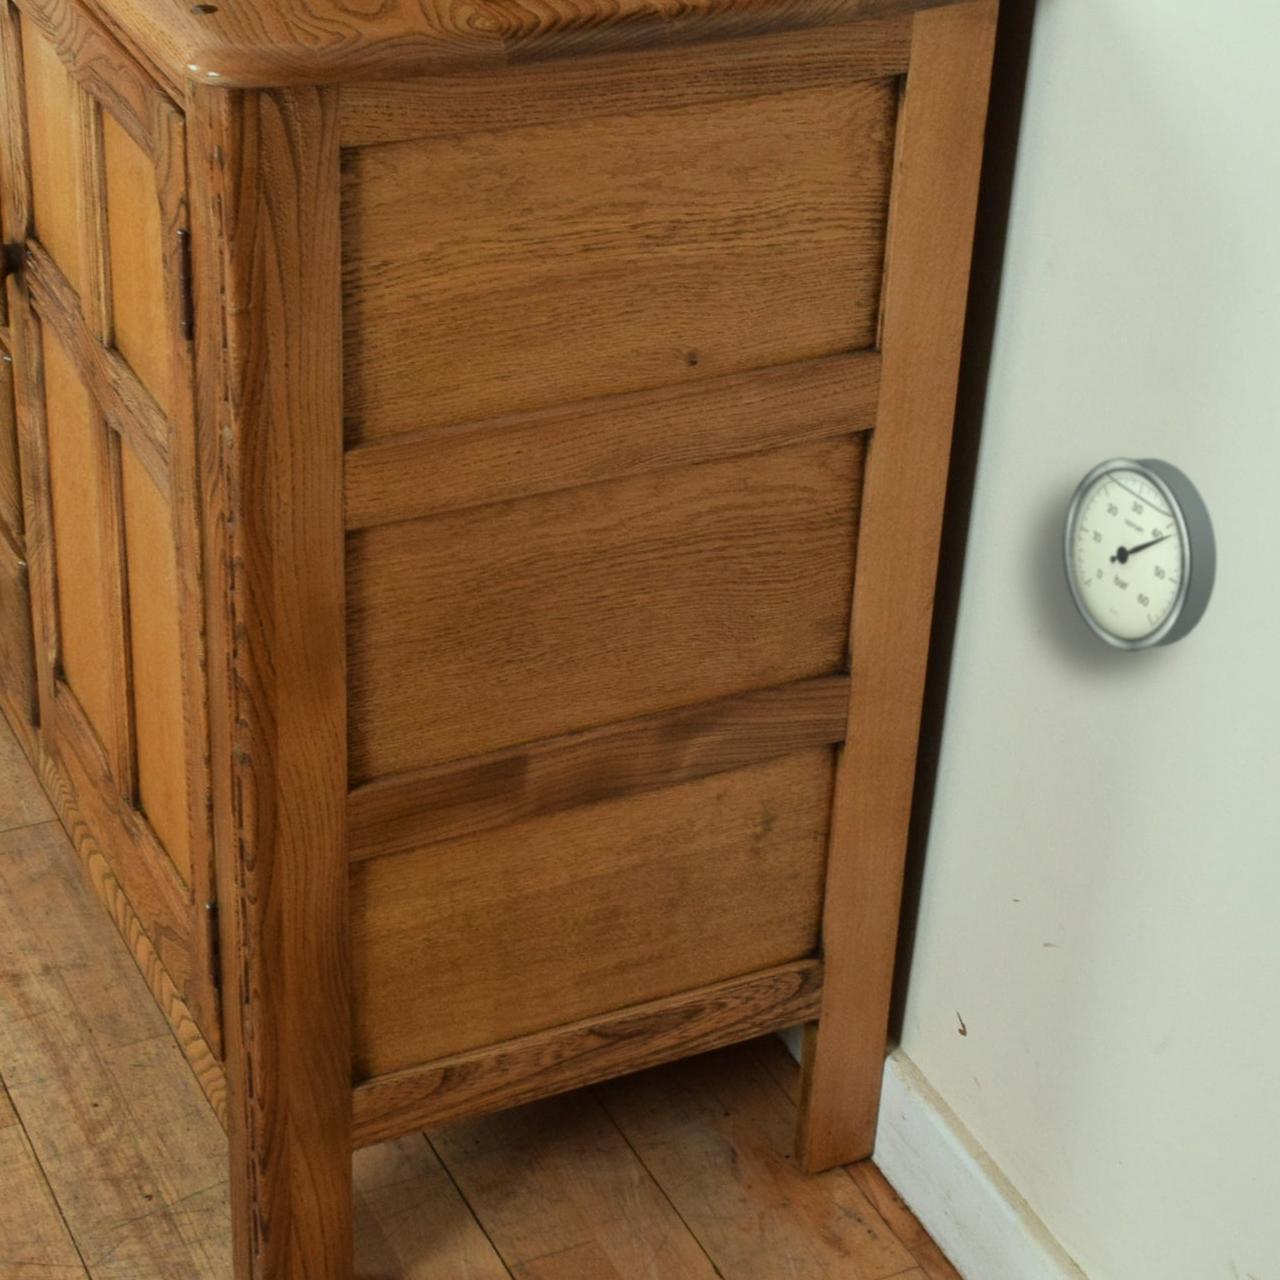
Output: 42 bar
